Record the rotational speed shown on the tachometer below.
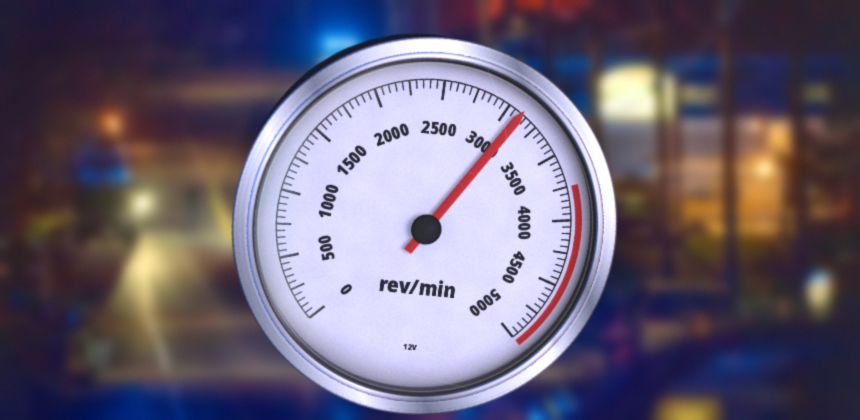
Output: 3100 rpm
